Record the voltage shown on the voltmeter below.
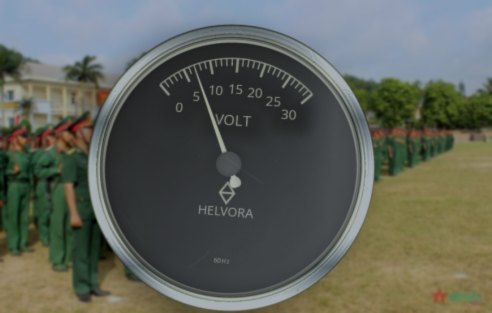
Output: 7 V
